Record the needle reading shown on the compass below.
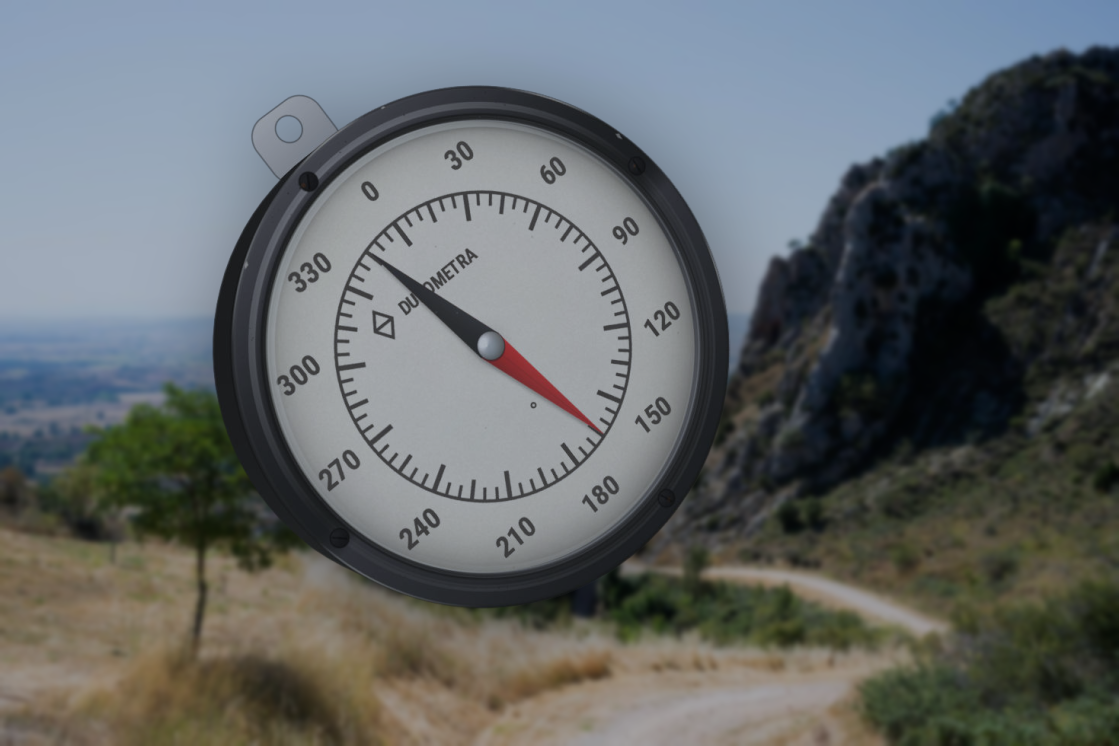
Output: 165 °
